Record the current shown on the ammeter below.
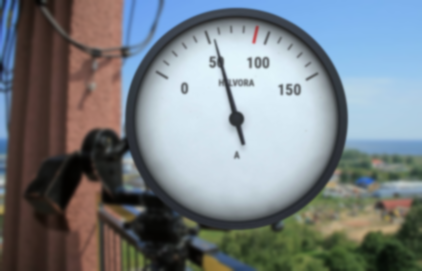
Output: 55 A
